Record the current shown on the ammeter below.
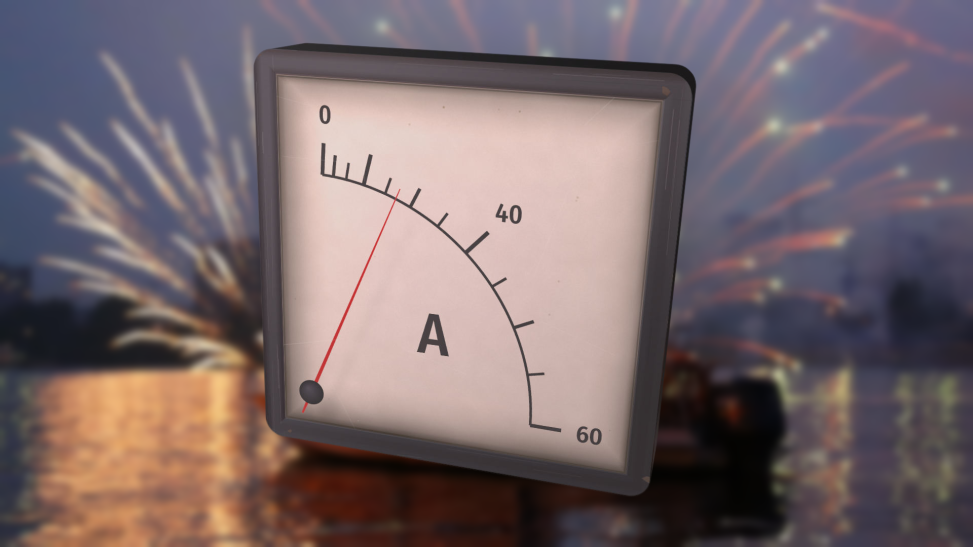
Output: 27.5 A
